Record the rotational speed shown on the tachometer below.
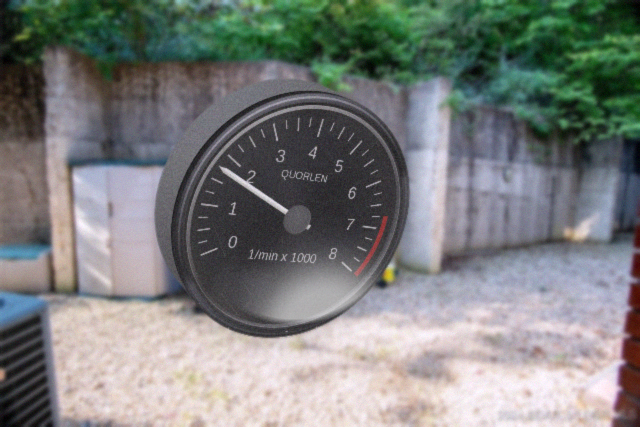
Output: 1750 rpm
